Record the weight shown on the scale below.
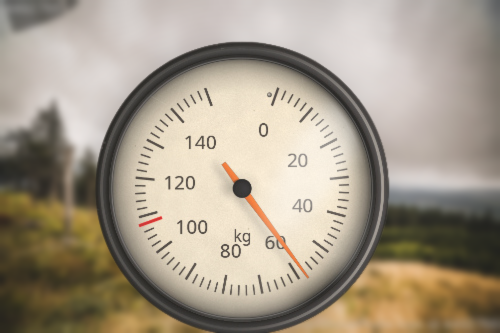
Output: 58 kg
